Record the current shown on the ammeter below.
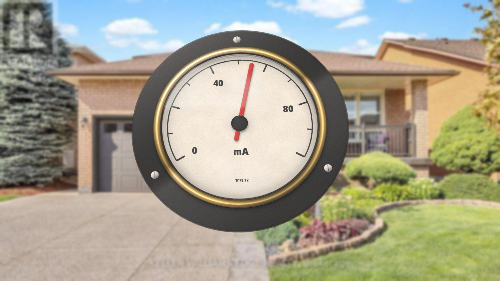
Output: 55 mA
